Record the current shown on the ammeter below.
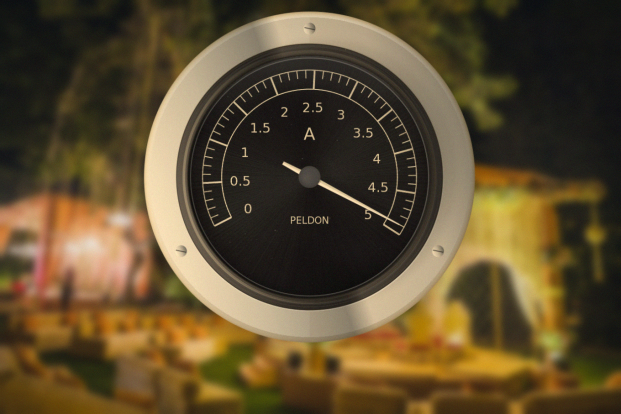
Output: 4.9 A
